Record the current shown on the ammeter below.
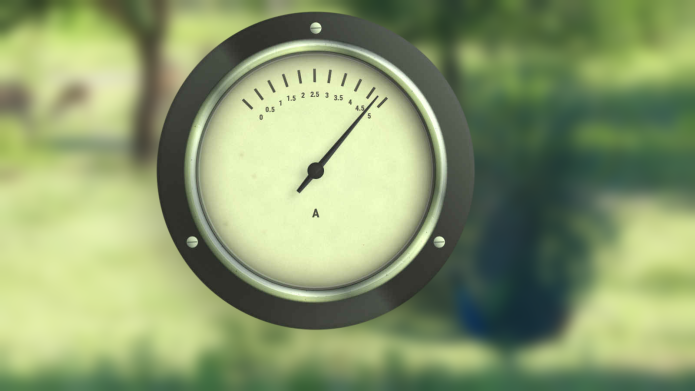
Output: 4.75 A
